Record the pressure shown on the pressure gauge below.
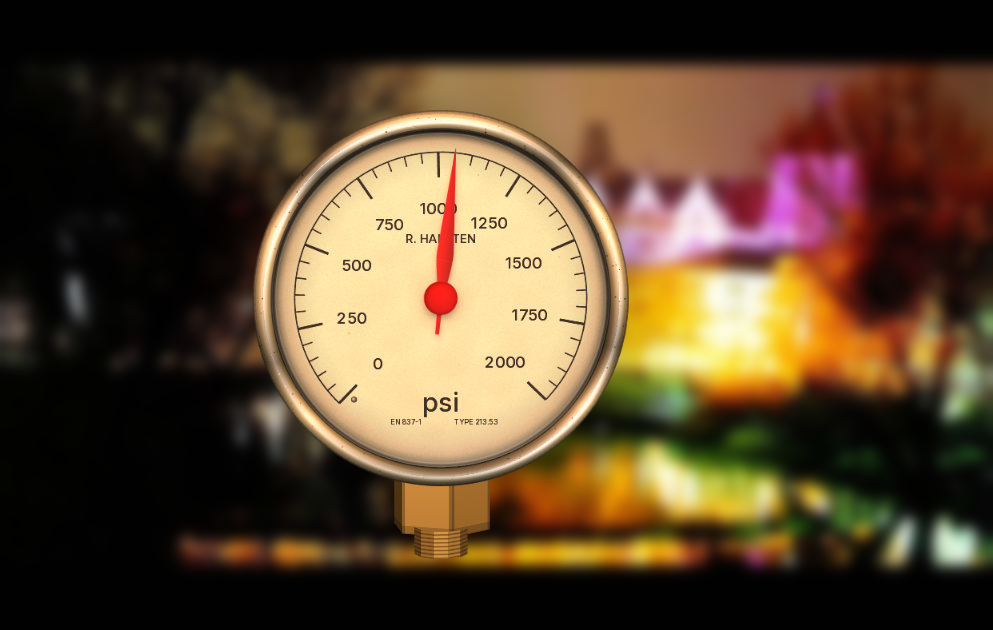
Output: 1050 psi
